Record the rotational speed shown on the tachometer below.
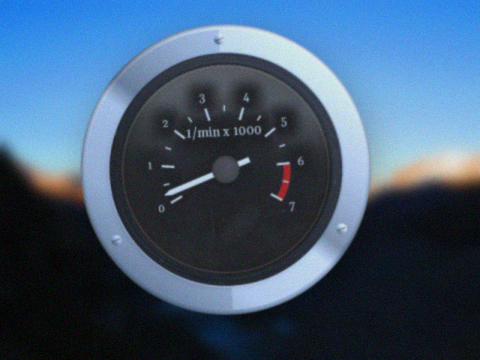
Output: 250 rpm
